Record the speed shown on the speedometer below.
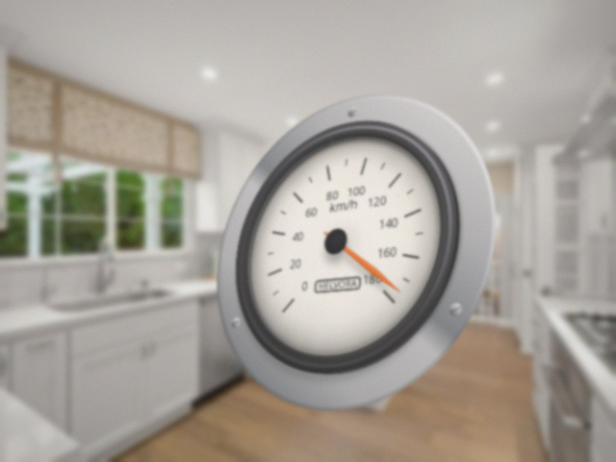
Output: 175 km/h
